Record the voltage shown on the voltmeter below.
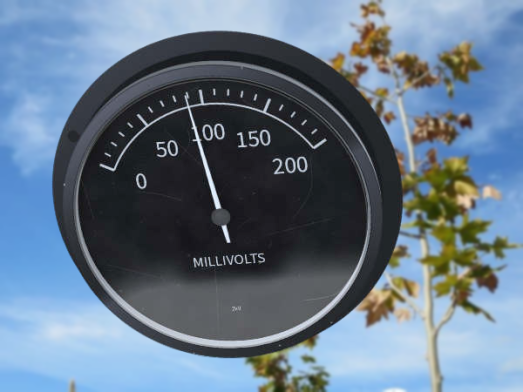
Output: 90 mV
